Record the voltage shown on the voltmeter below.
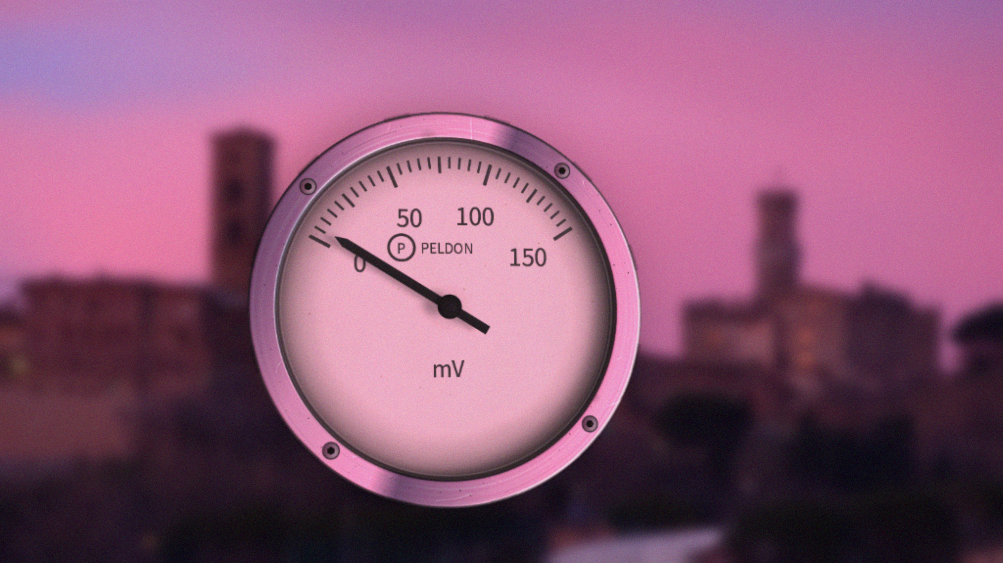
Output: 5 mV
